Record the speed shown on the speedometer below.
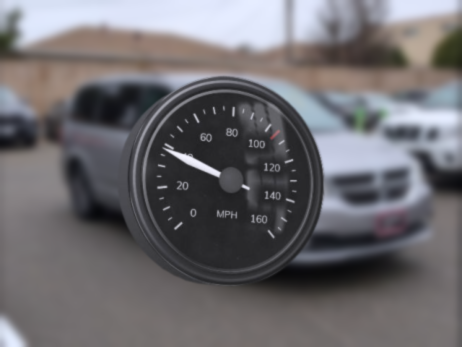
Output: 37.5 mph
